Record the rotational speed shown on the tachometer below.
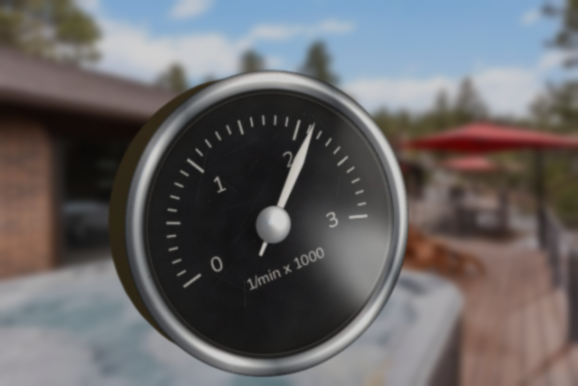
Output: 2100 rpm
